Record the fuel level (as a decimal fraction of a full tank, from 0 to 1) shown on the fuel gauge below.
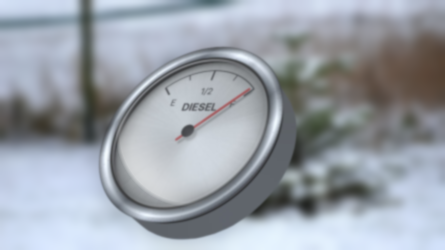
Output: 1
